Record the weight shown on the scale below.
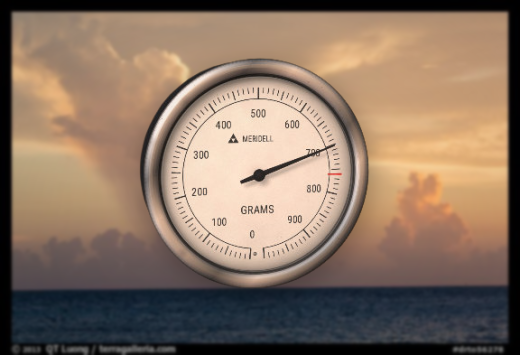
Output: 700 g
